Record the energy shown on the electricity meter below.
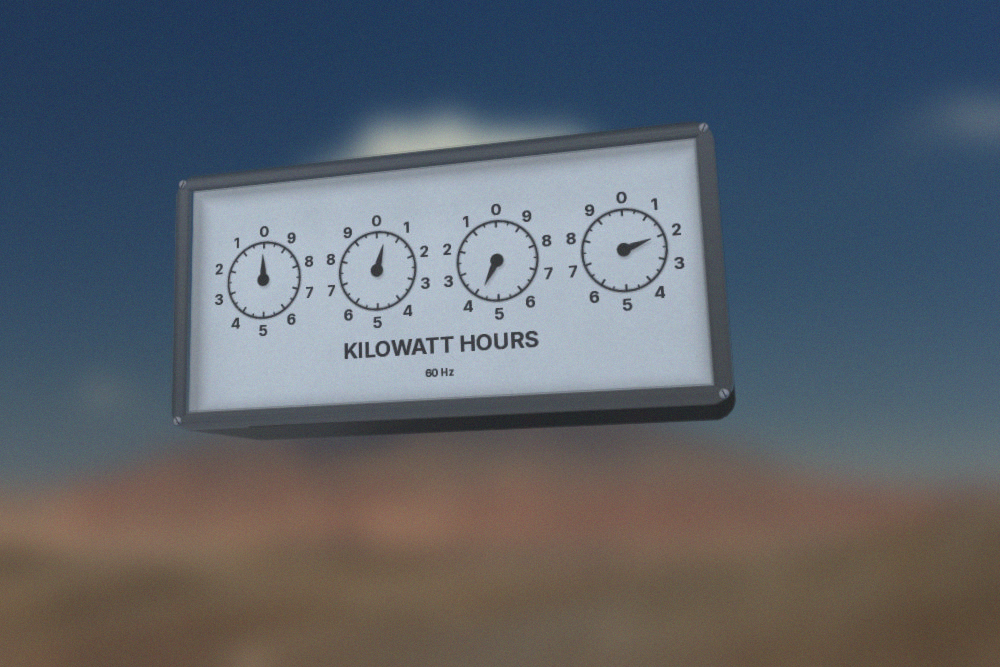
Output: 42 kWh
